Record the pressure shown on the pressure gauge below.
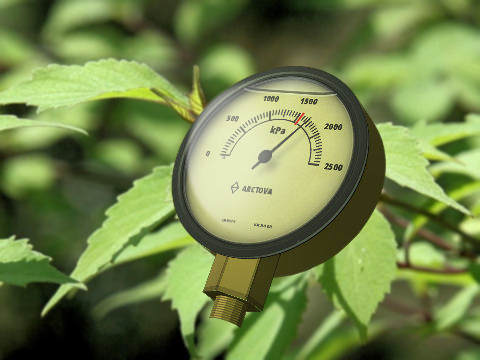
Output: 1750 kPa
